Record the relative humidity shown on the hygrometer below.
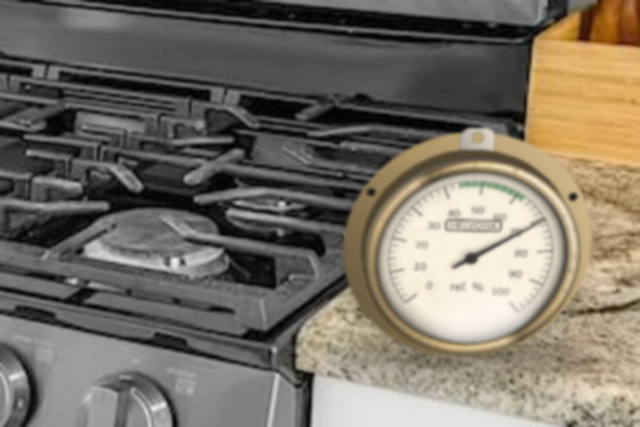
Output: 70 %
